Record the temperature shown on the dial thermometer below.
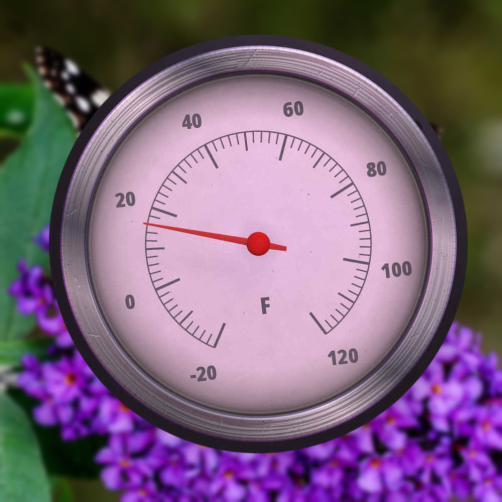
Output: 16 °F
